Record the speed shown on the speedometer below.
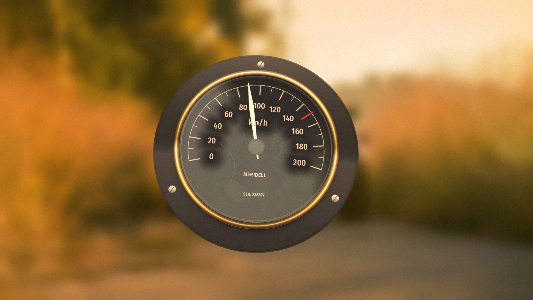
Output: 90 km/h
